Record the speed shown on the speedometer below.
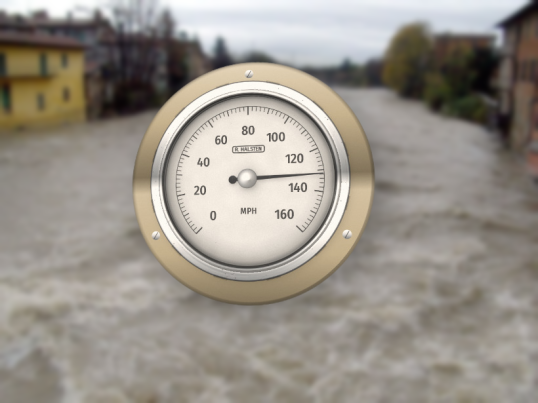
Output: 132 mph
